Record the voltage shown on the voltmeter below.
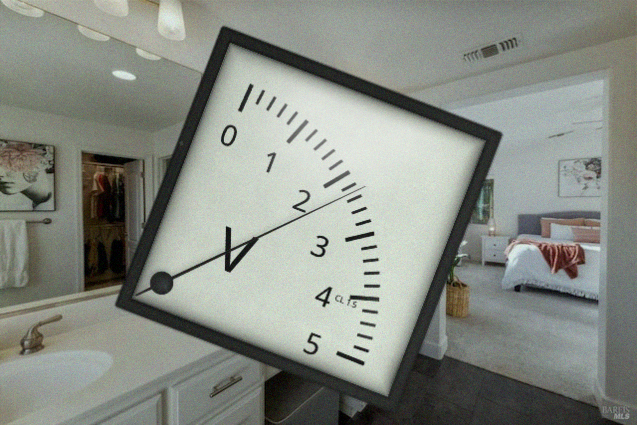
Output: 2.3 V
